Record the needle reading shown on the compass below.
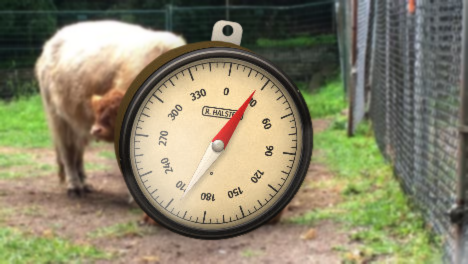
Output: 25 °
